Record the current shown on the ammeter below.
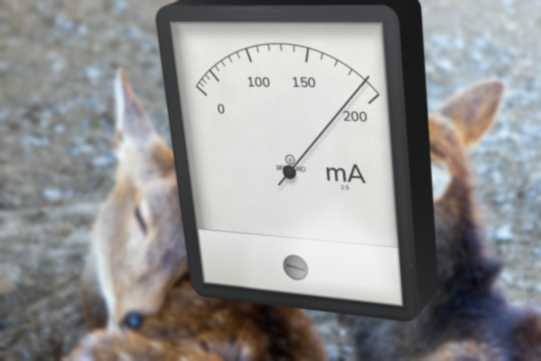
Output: 190 mA
